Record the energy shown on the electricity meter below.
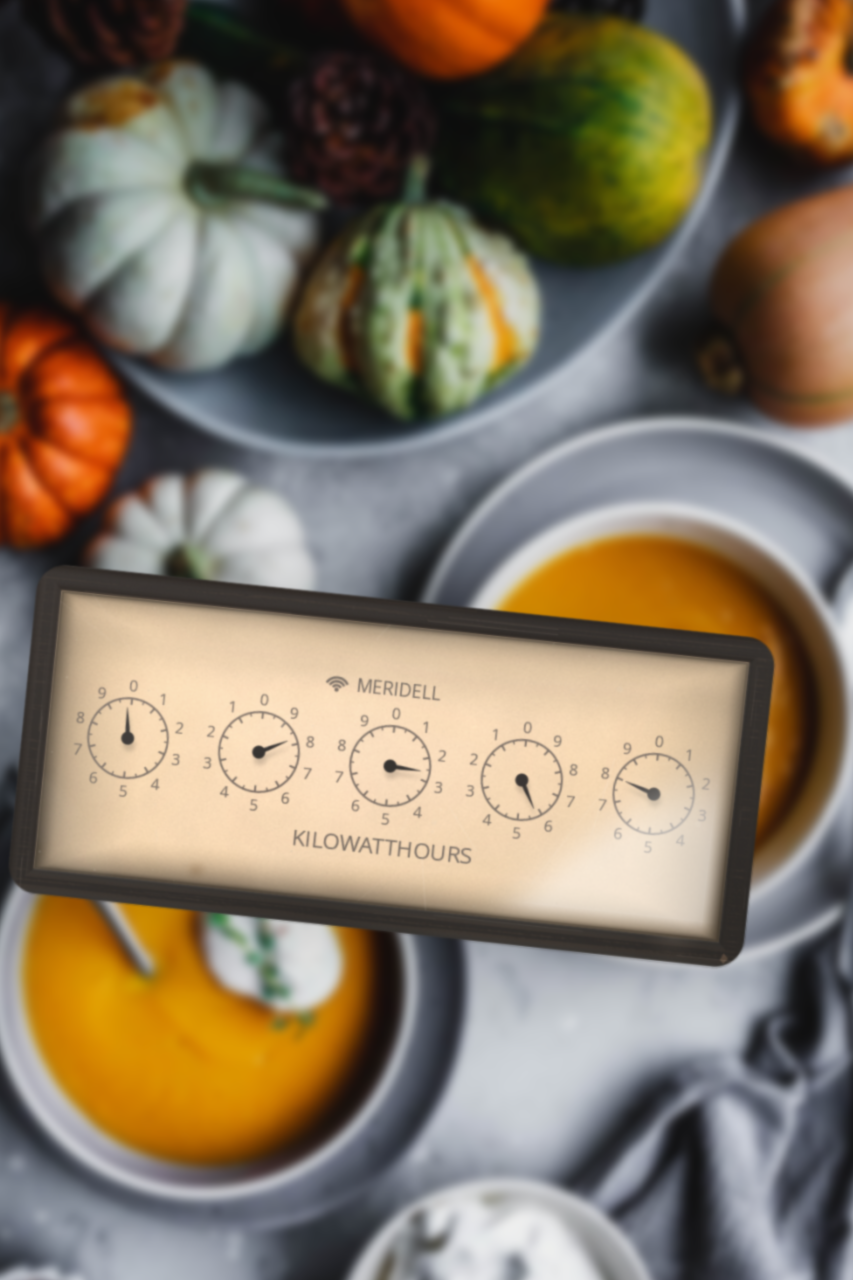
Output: 98258 kWh
